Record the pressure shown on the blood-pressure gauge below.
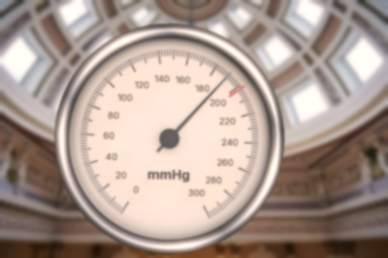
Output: 190 mmHg
